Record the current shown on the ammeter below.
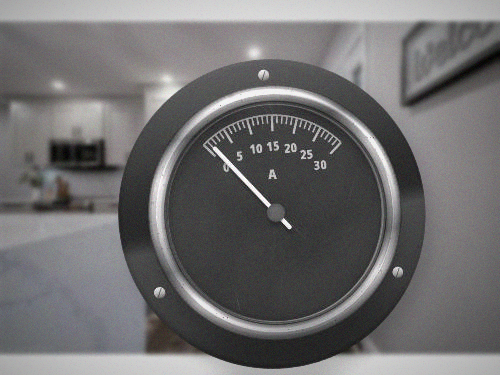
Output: 1 A
